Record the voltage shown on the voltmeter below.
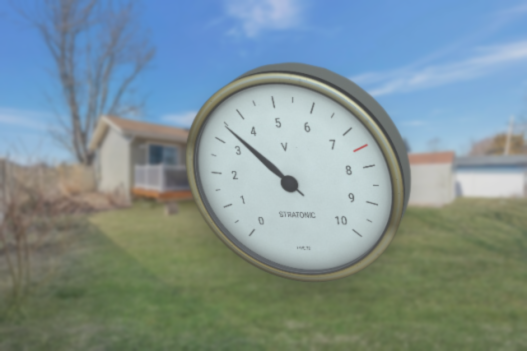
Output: 3.5 V
